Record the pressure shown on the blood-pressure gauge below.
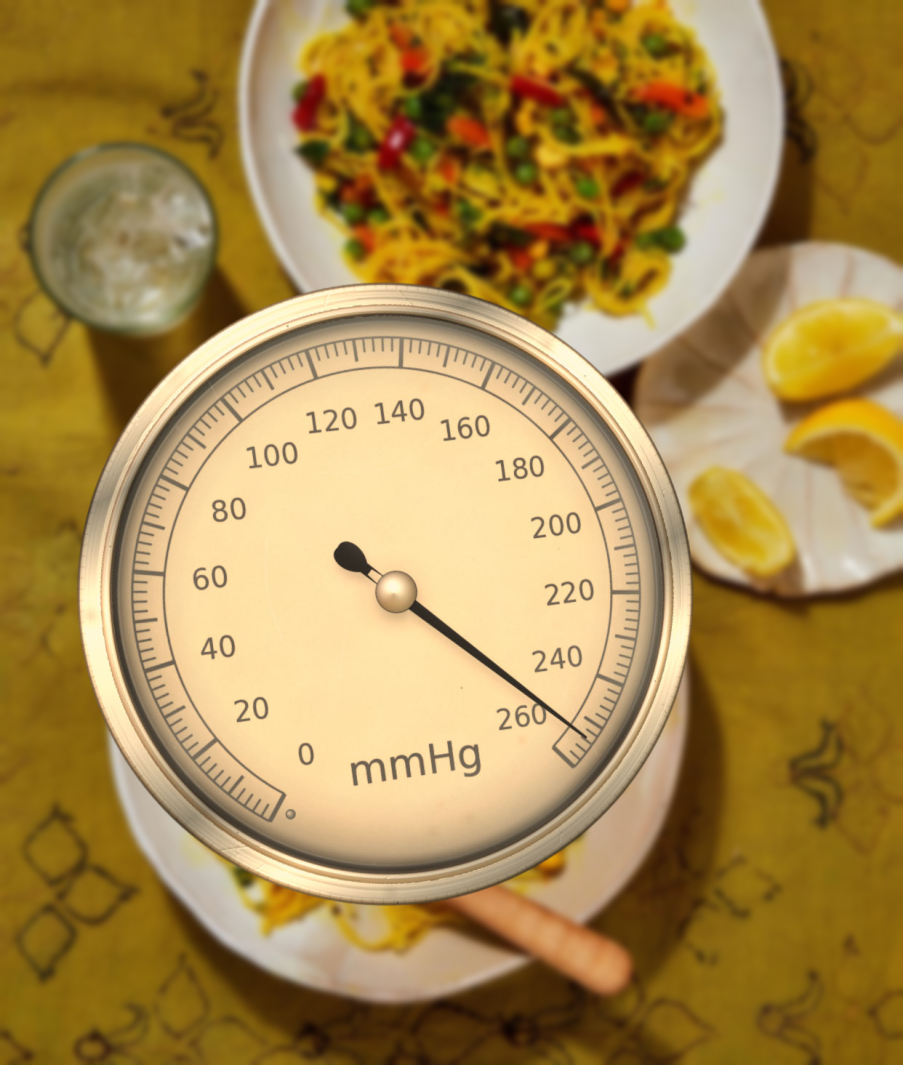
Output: 254 mmHg
